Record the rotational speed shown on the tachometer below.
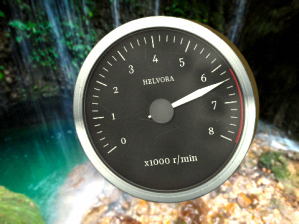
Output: 6400 rpm
